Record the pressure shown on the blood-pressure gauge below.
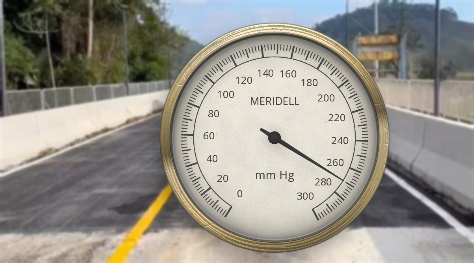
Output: 270 mmHg
